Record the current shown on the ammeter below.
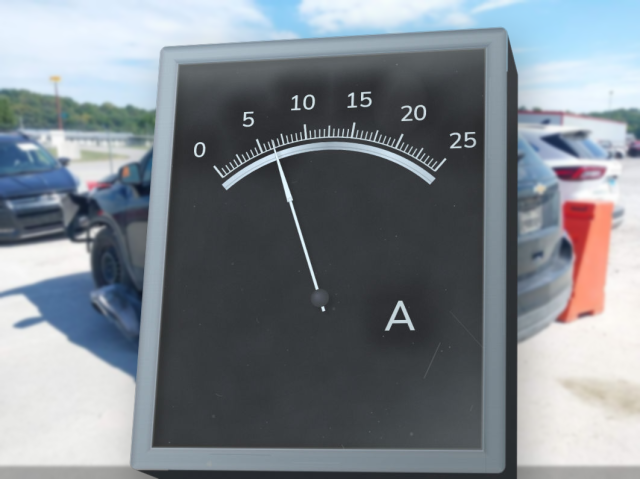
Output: 6.5 A
